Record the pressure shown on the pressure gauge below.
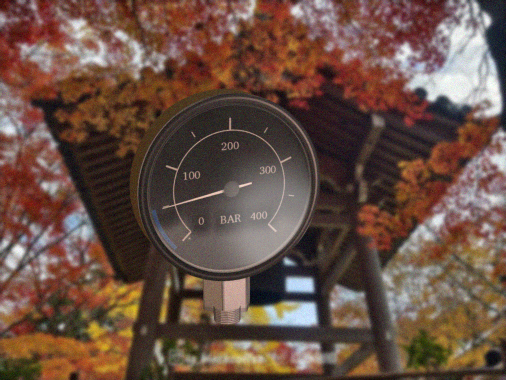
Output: 50 bar
